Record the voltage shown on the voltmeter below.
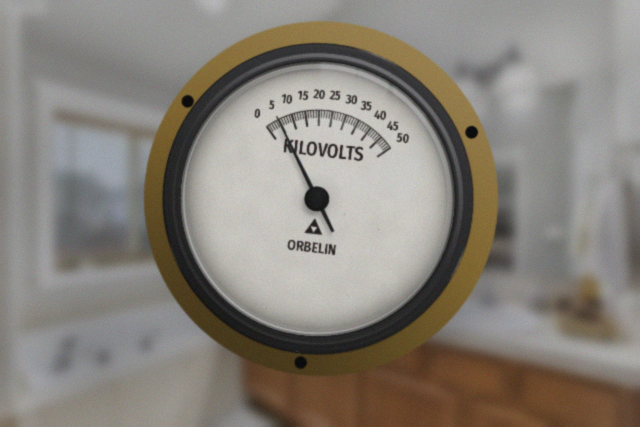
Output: 5 kV
